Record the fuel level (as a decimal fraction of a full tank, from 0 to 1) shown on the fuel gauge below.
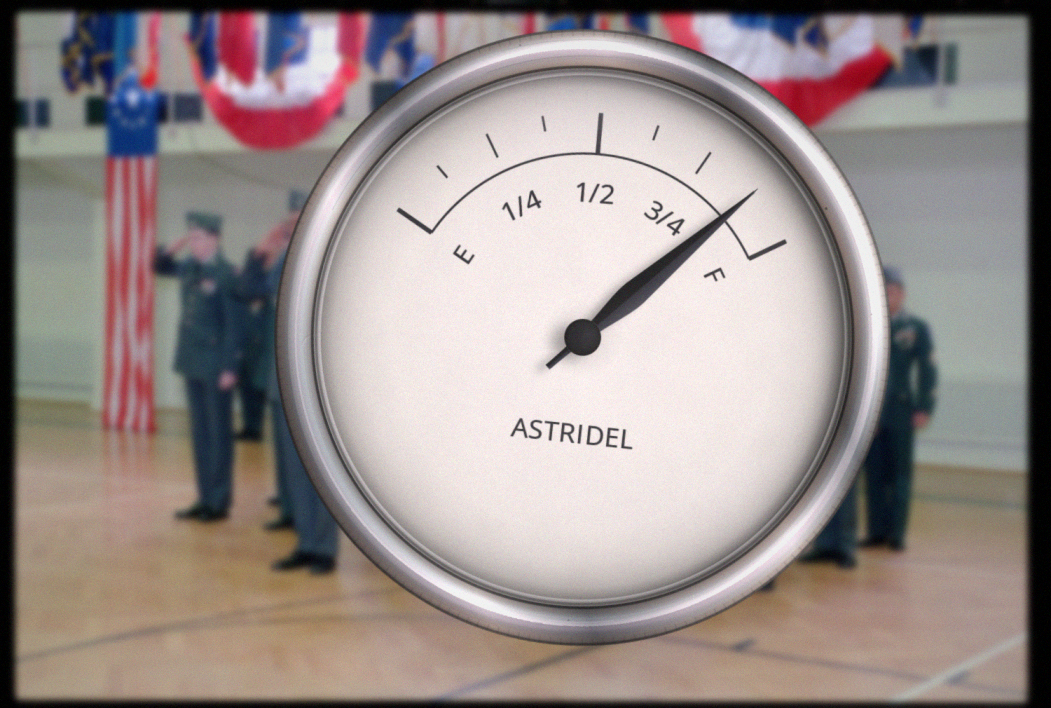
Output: 0.875
